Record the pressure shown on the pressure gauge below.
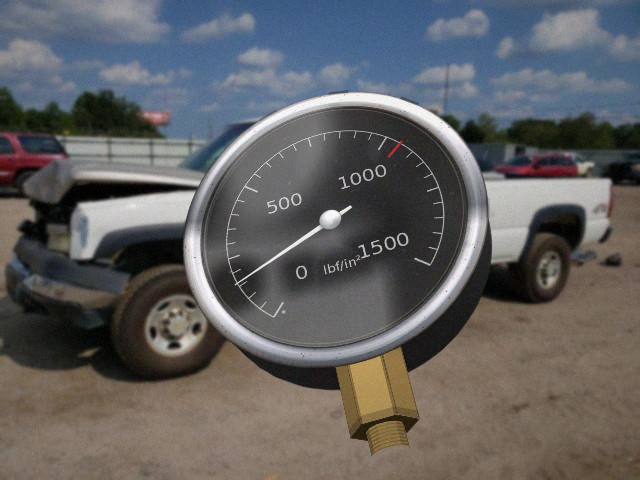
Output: 150 psi
